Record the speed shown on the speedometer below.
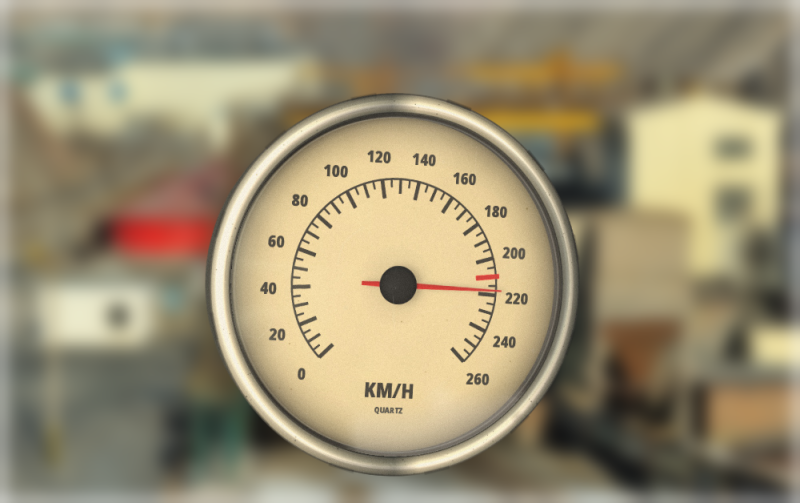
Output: 217.5 km/h
